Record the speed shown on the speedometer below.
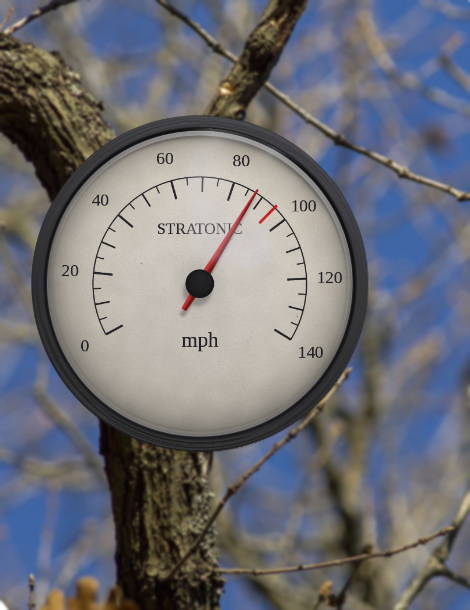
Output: 87.5 mph
